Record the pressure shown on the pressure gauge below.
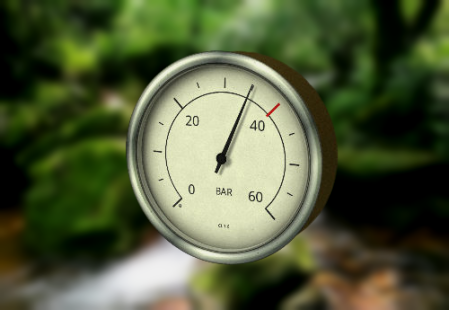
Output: 35 bar
